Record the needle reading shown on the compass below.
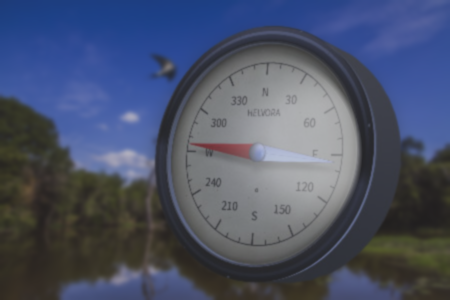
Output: 275 °
